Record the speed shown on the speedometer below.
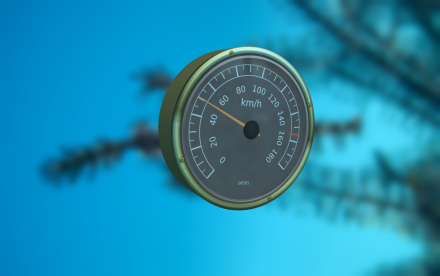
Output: 50 km/h
